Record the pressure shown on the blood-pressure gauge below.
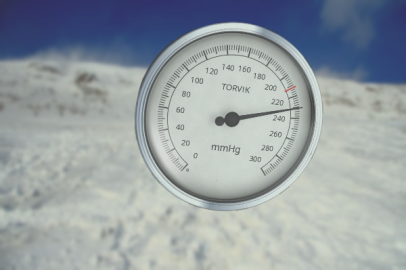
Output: 230 mmHg
